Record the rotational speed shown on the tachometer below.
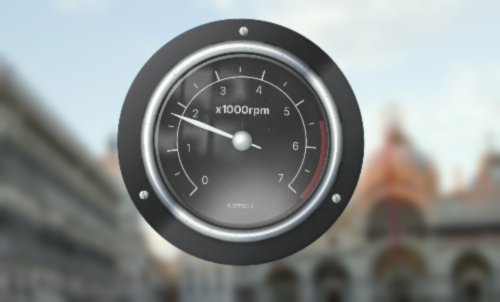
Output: 1750 rpm
